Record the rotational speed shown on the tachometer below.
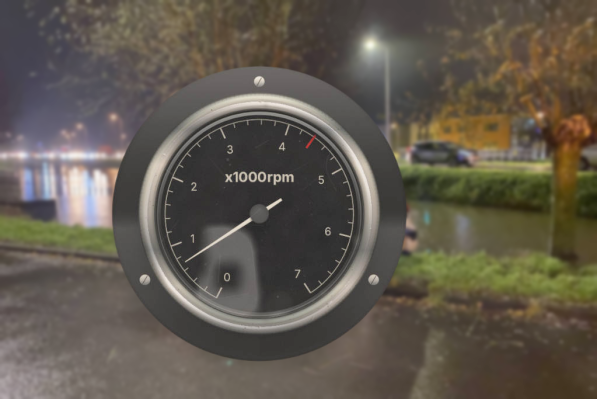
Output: 700 rpm
